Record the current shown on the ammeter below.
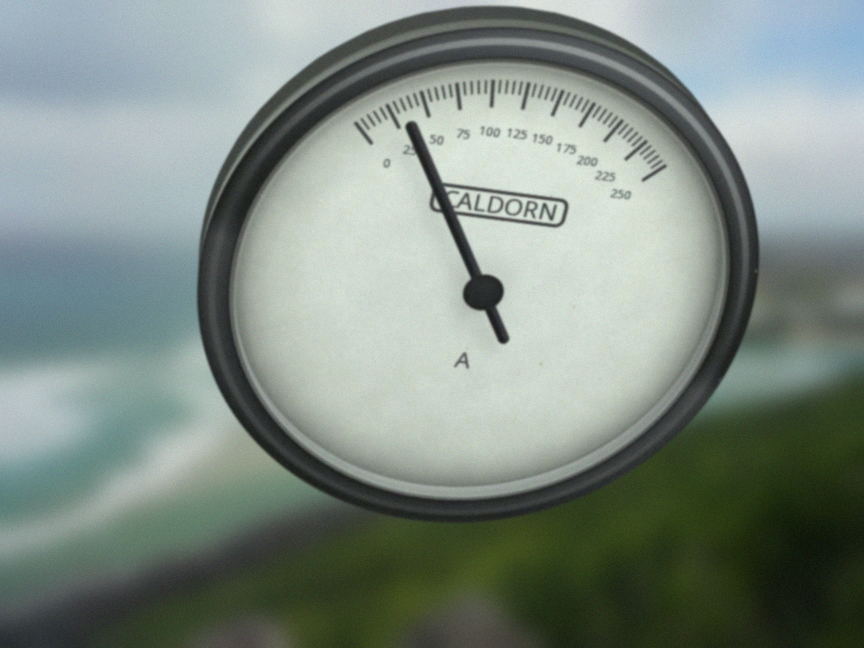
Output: 35 A
